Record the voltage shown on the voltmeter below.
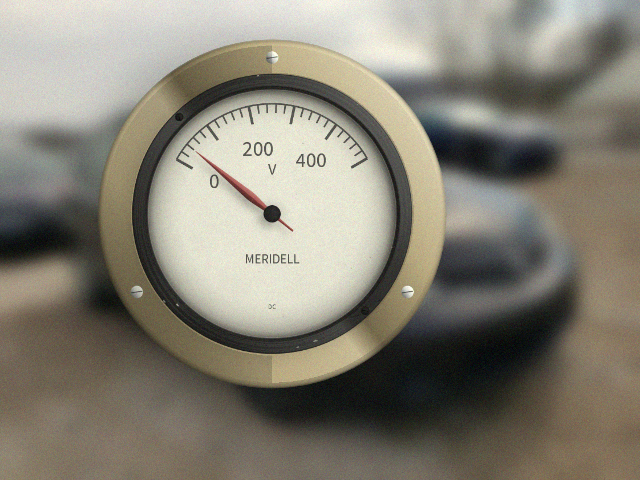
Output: 40 V
